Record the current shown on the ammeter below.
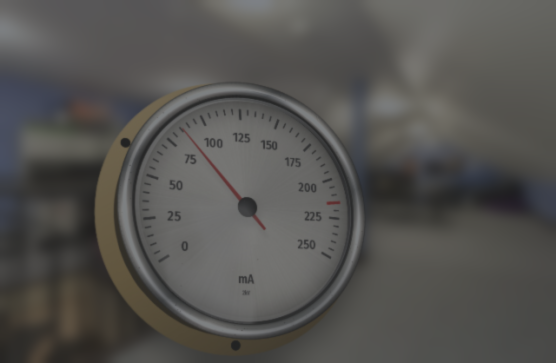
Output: 85 mA
